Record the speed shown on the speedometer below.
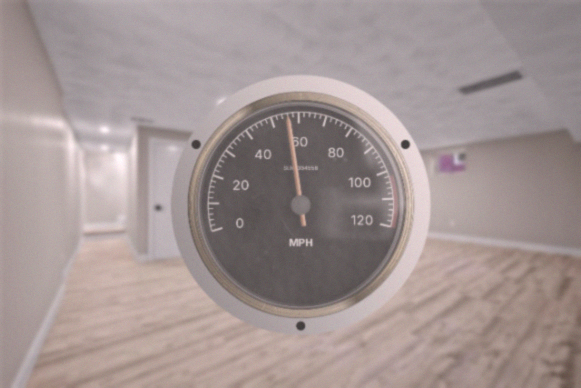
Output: 56 mph
